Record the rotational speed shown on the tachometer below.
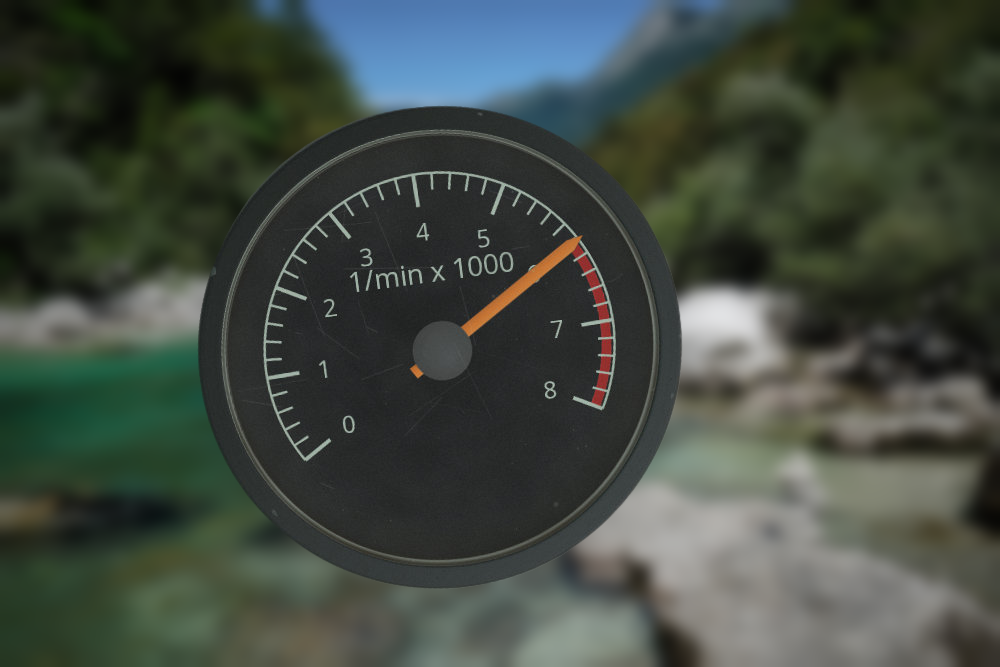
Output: 6000 rpm
